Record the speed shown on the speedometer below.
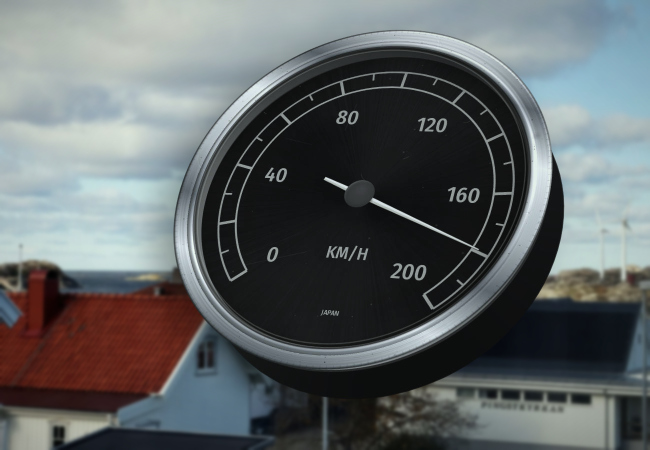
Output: 180 km/h
